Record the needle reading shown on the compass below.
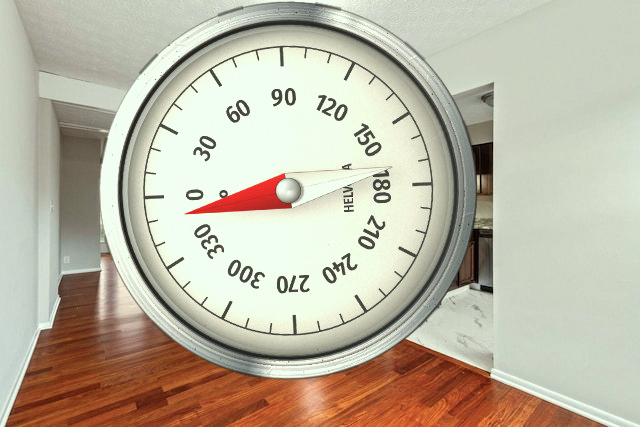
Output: 350 °
